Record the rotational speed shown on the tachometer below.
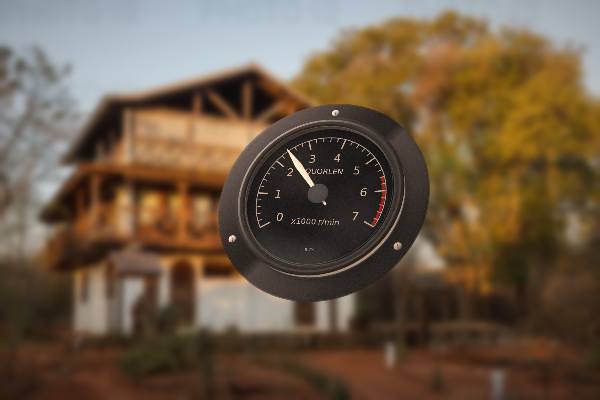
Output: 2400 rpm
